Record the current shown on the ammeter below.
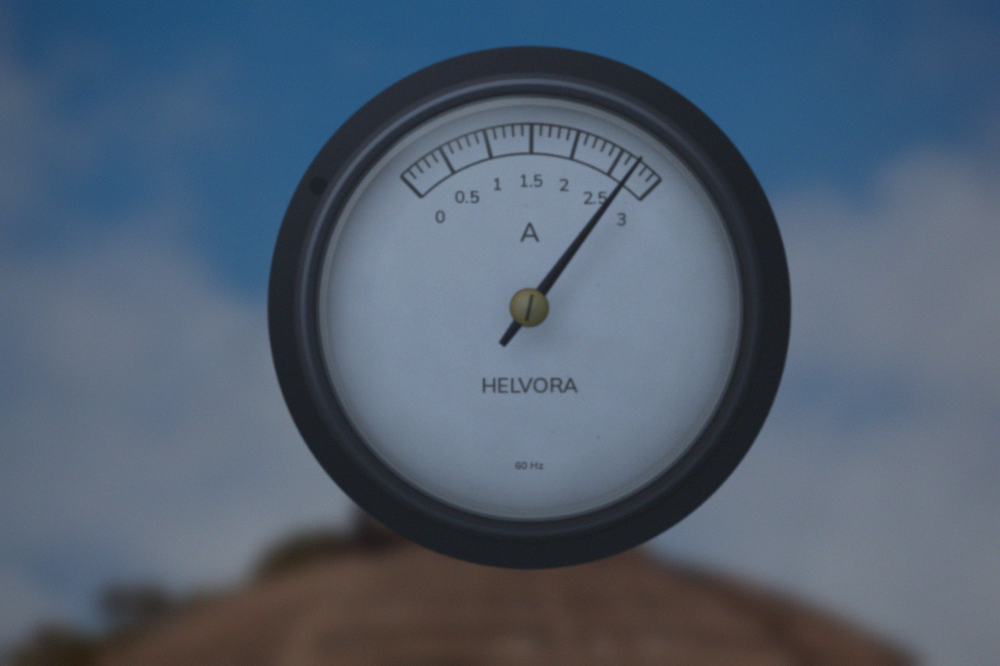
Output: 2.7 A
